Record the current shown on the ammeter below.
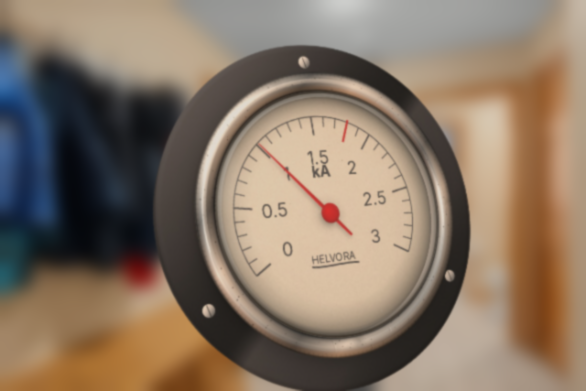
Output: 1 kA
